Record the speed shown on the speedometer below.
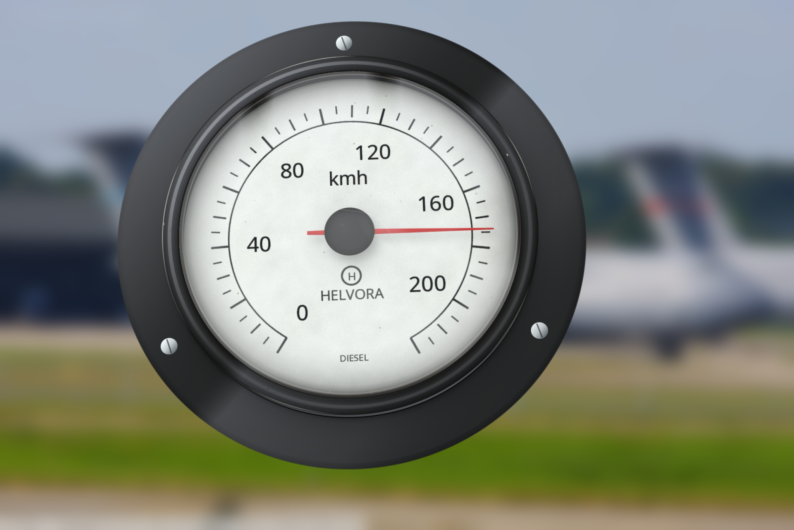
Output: 175 km/h
